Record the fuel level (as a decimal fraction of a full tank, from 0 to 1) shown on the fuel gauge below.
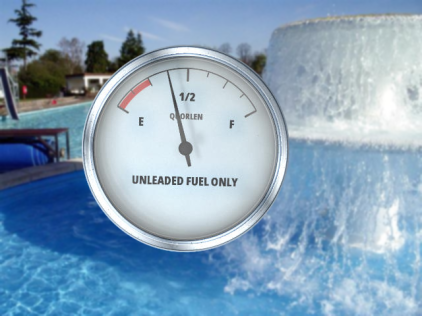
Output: 0.375
